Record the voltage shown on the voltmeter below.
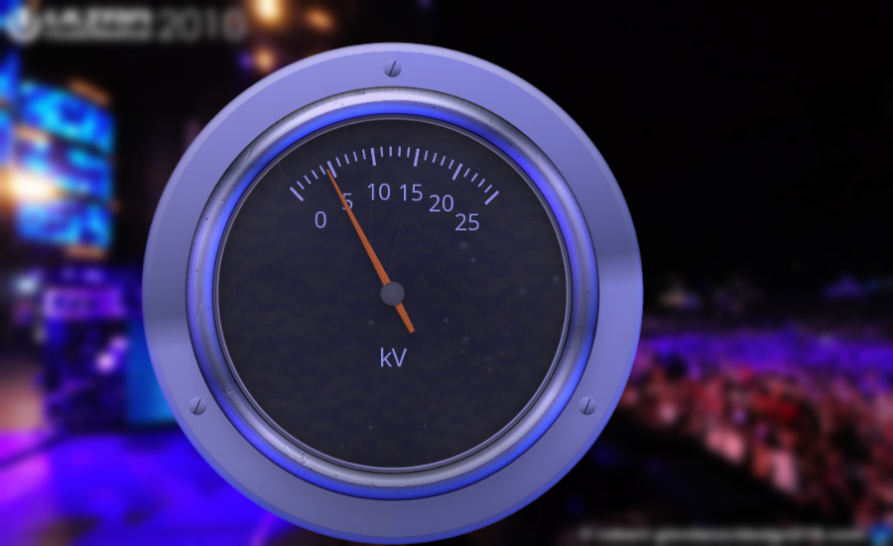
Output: 4.5 kV
